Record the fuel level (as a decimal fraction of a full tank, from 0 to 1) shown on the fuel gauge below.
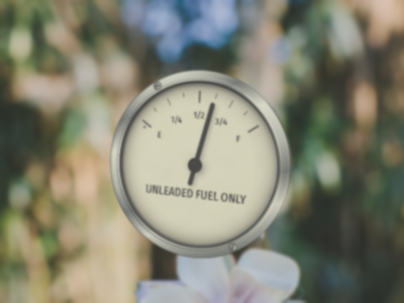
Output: 0.625
